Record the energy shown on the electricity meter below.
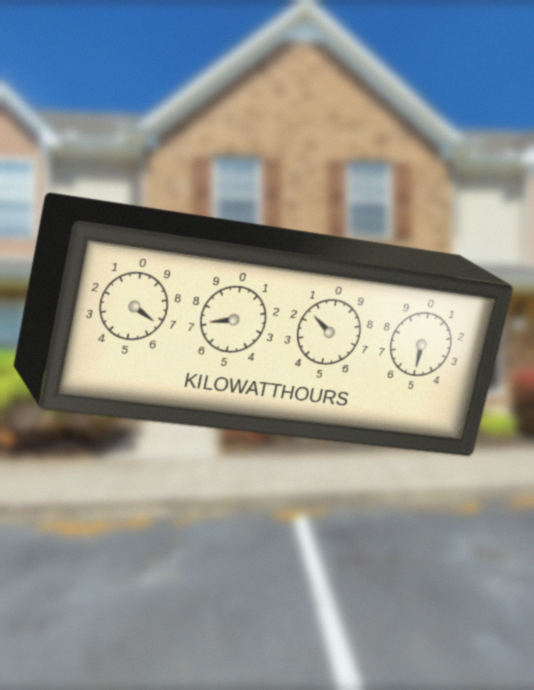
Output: 6715 kWh
